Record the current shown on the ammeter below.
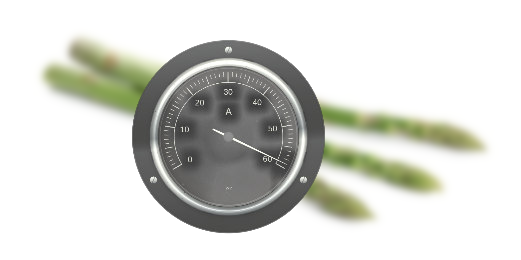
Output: 59 A
